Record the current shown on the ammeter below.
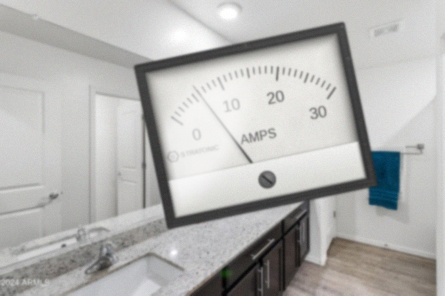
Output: 6 A
